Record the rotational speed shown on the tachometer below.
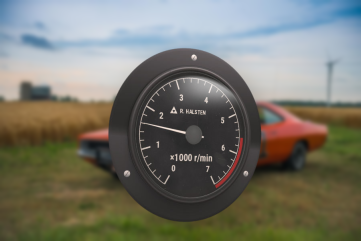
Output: 1600 rpm
